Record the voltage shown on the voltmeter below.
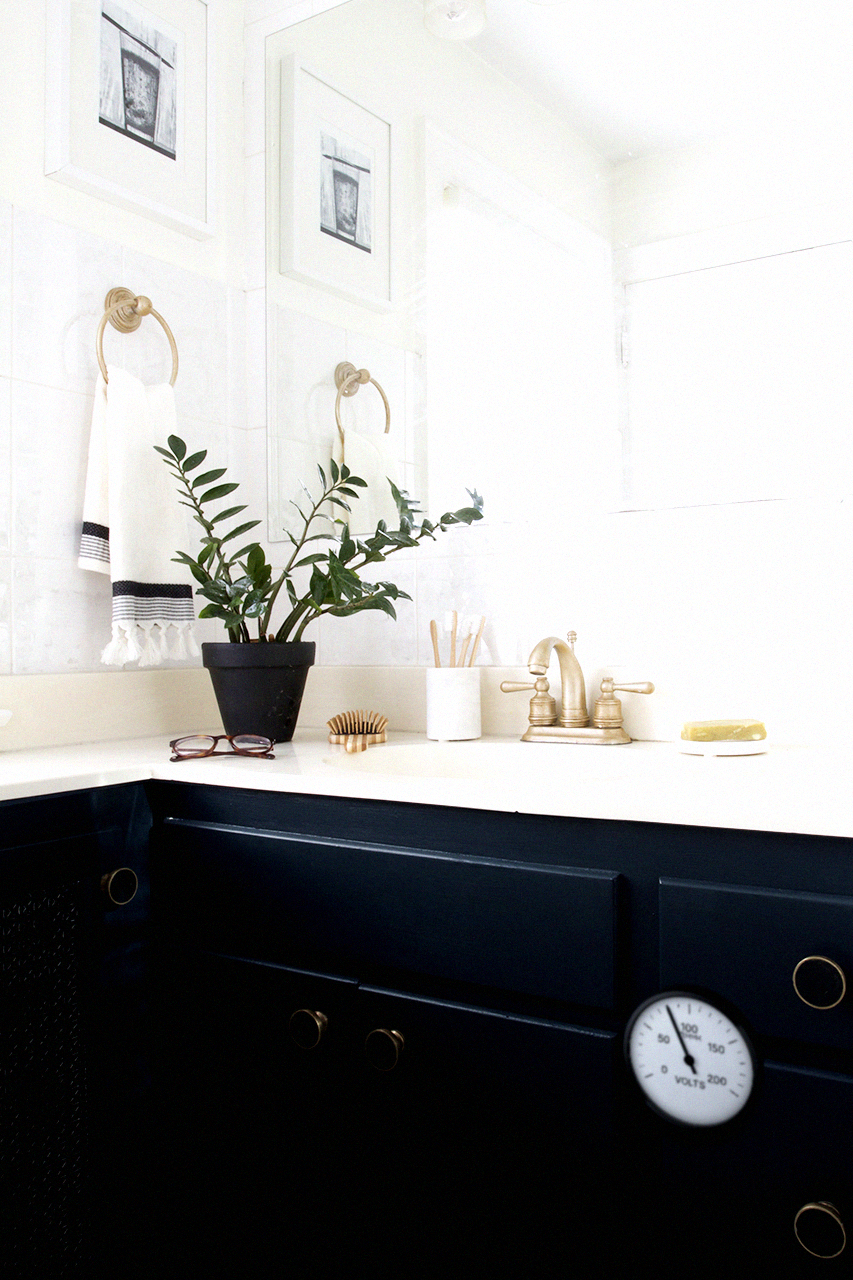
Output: 80 V
